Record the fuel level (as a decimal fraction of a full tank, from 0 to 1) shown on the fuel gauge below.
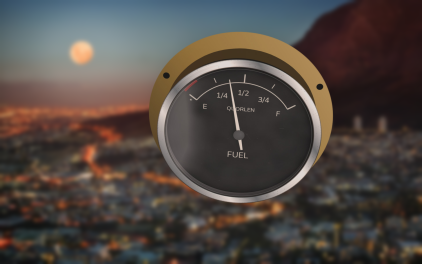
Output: 0.375
